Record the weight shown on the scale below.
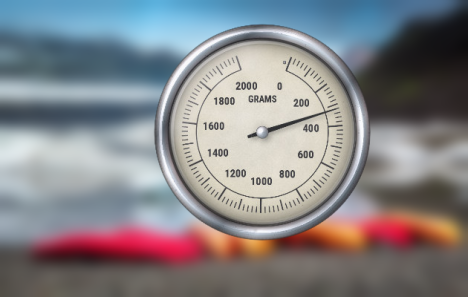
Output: 320 g
